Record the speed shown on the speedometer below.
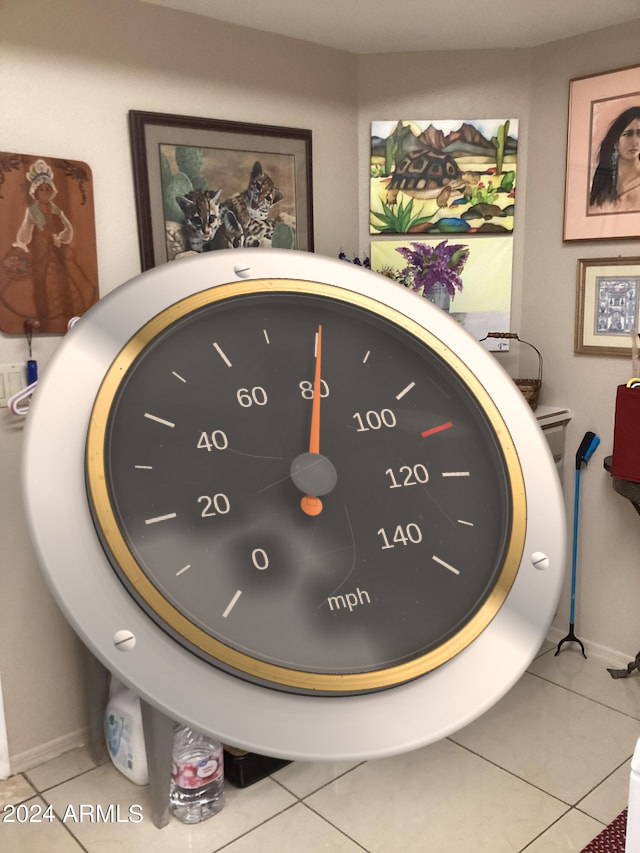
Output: 80 mph
